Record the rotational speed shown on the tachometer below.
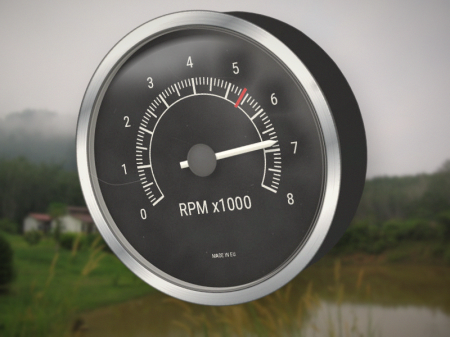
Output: 6800 rpm
